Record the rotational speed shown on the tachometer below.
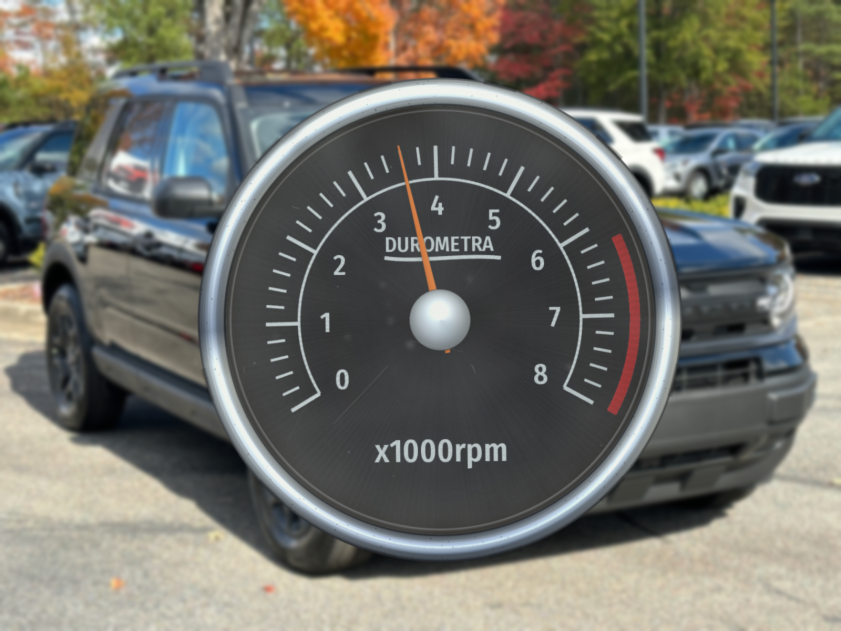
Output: 3600 rpm
